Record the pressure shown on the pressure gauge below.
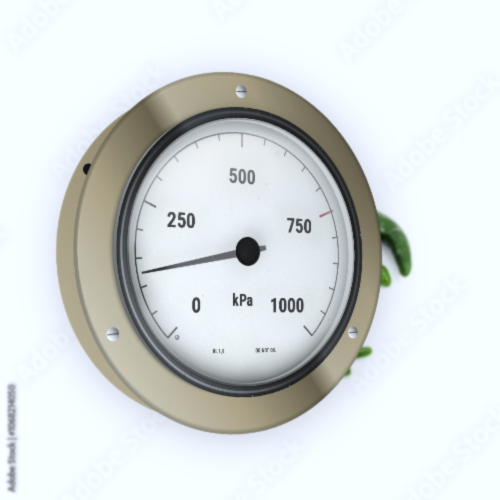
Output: 125 kPa
